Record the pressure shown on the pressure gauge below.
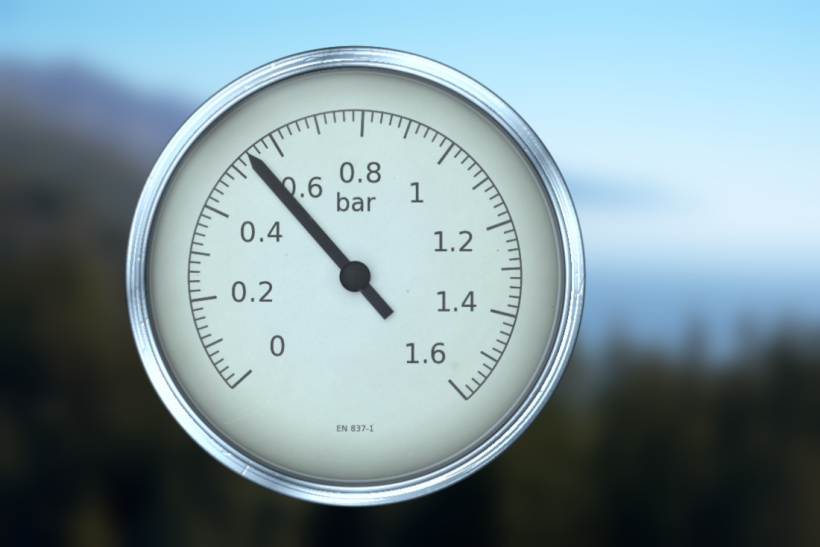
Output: 0.54 bar
